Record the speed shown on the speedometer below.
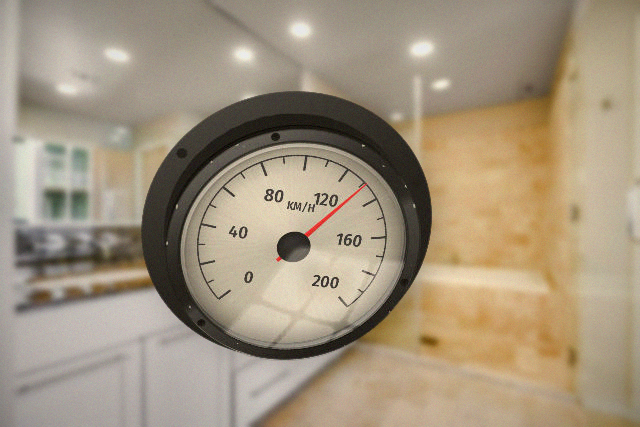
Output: 130 km/h
